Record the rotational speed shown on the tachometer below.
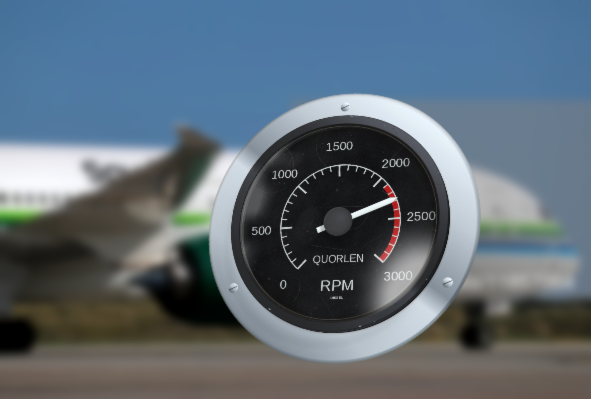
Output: 2300 rpm
